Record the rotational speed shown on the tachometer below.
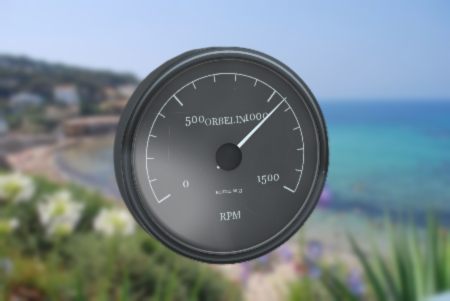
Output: 1050 rpm
